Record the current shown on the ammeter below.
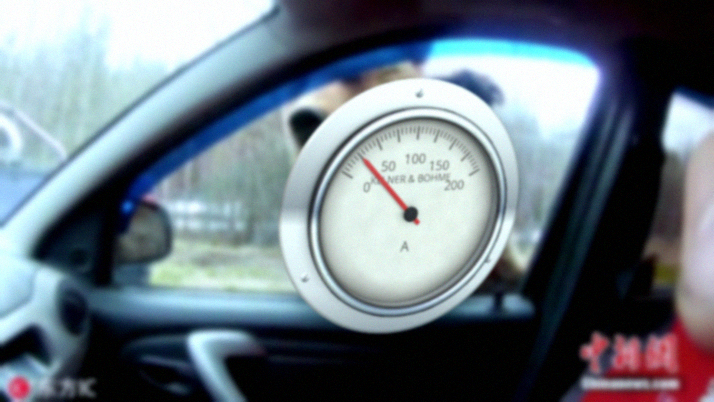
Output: 25 A
